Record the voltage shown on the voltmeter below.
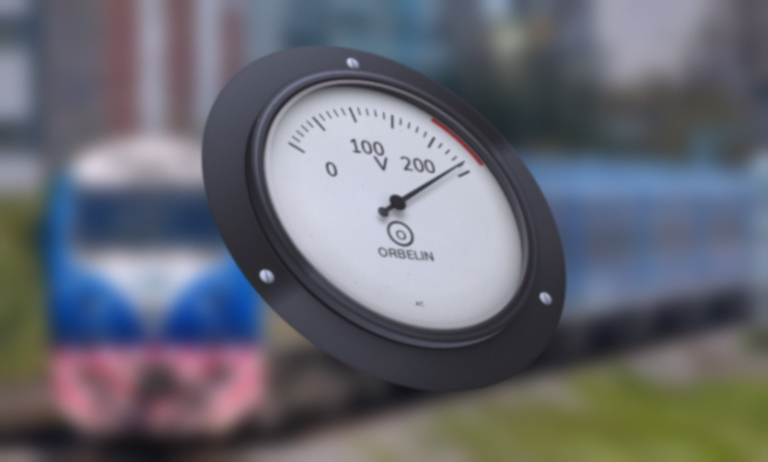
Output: 240 V
